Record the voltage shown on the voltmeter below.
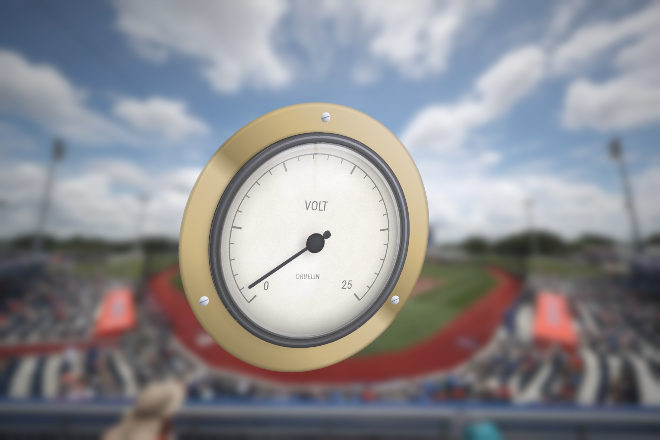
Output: 1 V
